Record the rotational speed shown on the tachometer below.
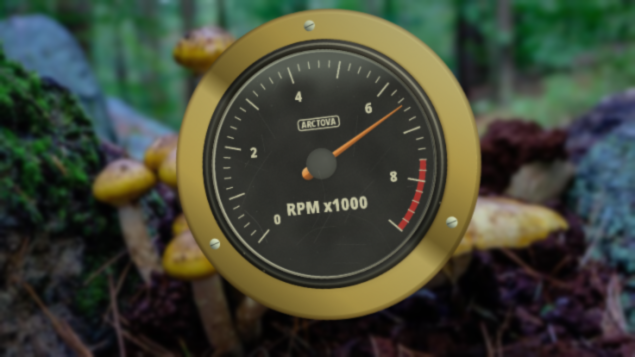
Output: 6500 rpm
